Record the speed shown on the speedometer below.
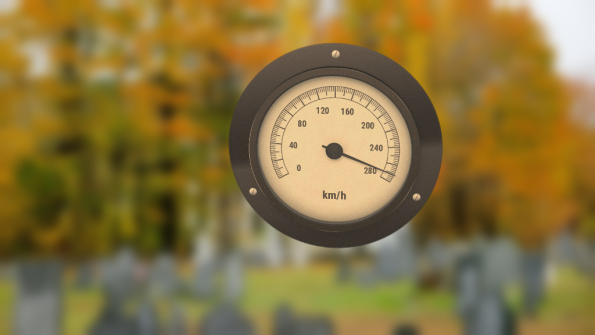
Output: 270 km/h
